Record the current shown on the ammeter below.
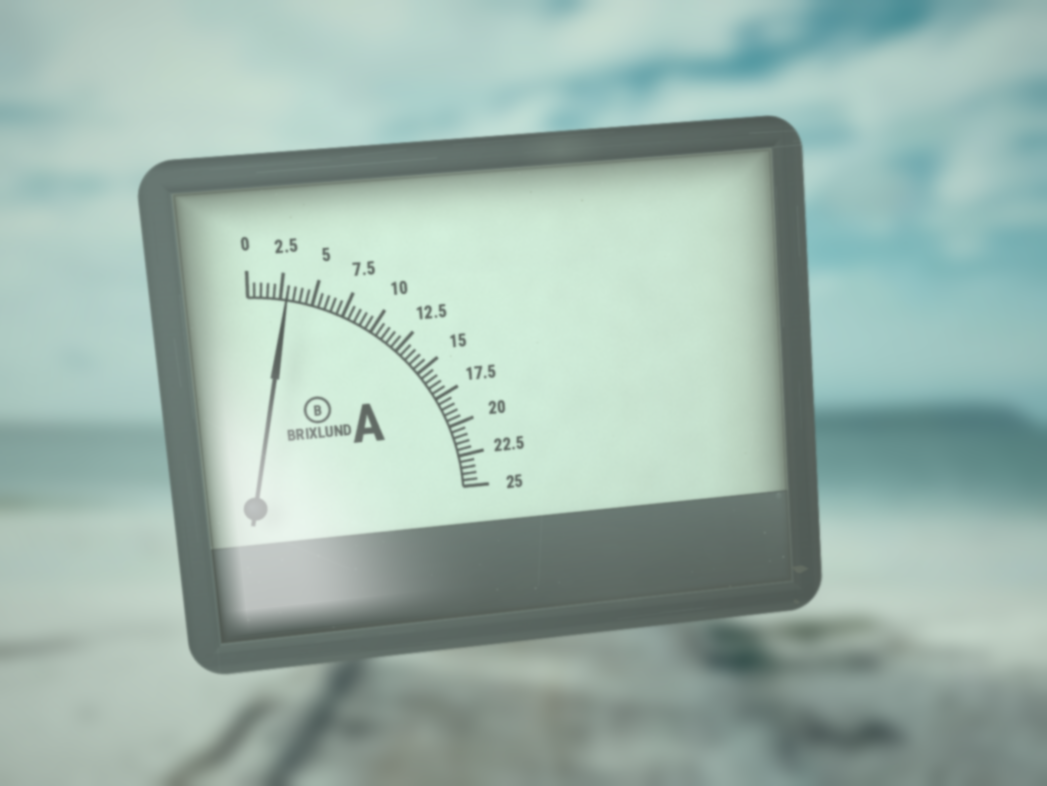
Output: 3 A
